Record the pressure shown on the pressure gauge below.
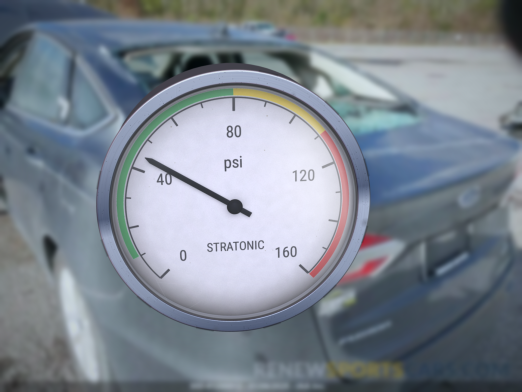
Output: 45 psi
